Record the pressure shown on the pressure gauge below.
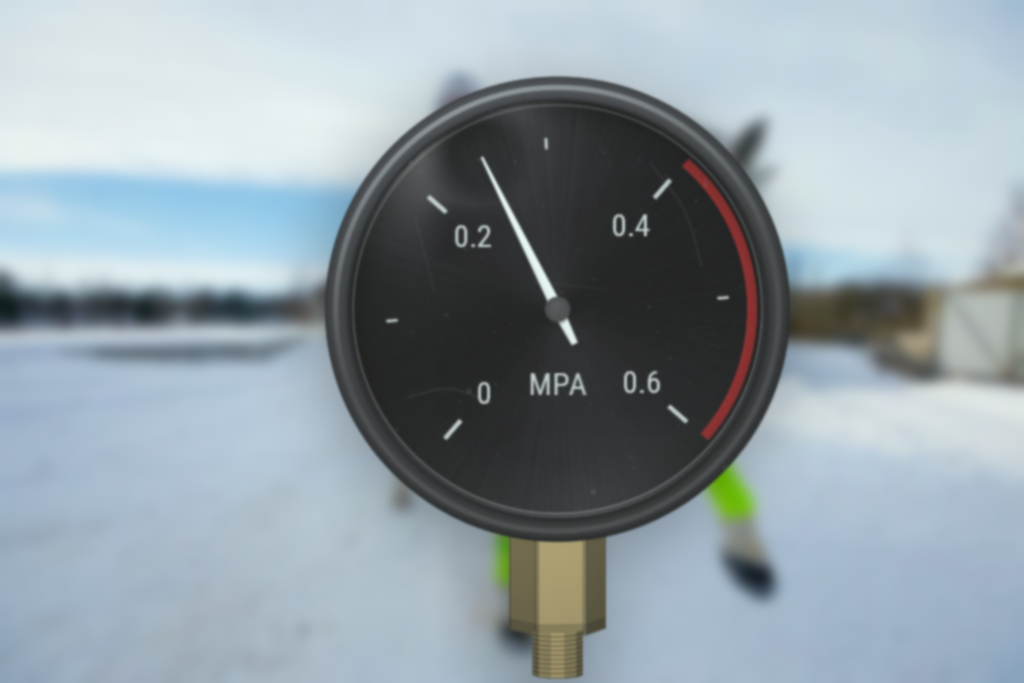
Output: 0.25 MPa
